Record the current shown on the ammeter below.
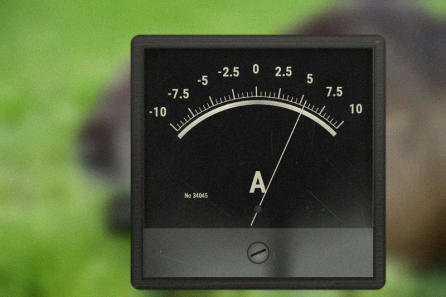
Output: 5.5 A
